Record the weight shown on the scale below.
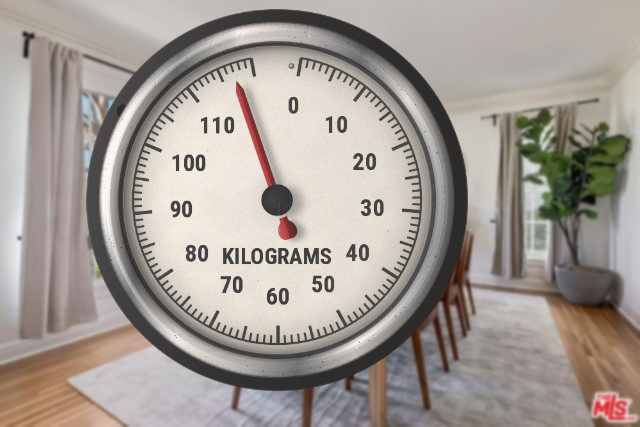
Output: 117 kg
